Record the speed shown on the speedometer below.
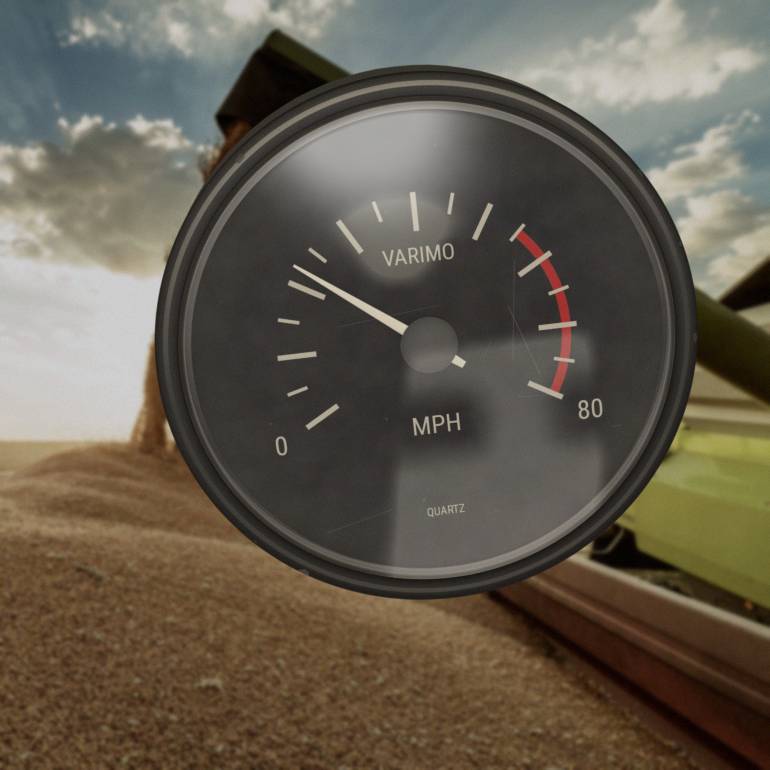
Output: 22.5 mph
